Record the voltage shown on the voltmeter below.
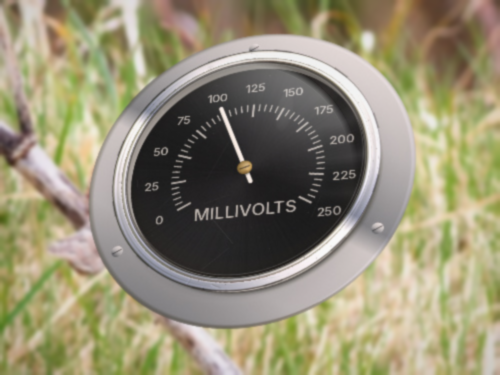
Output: 100 mV
